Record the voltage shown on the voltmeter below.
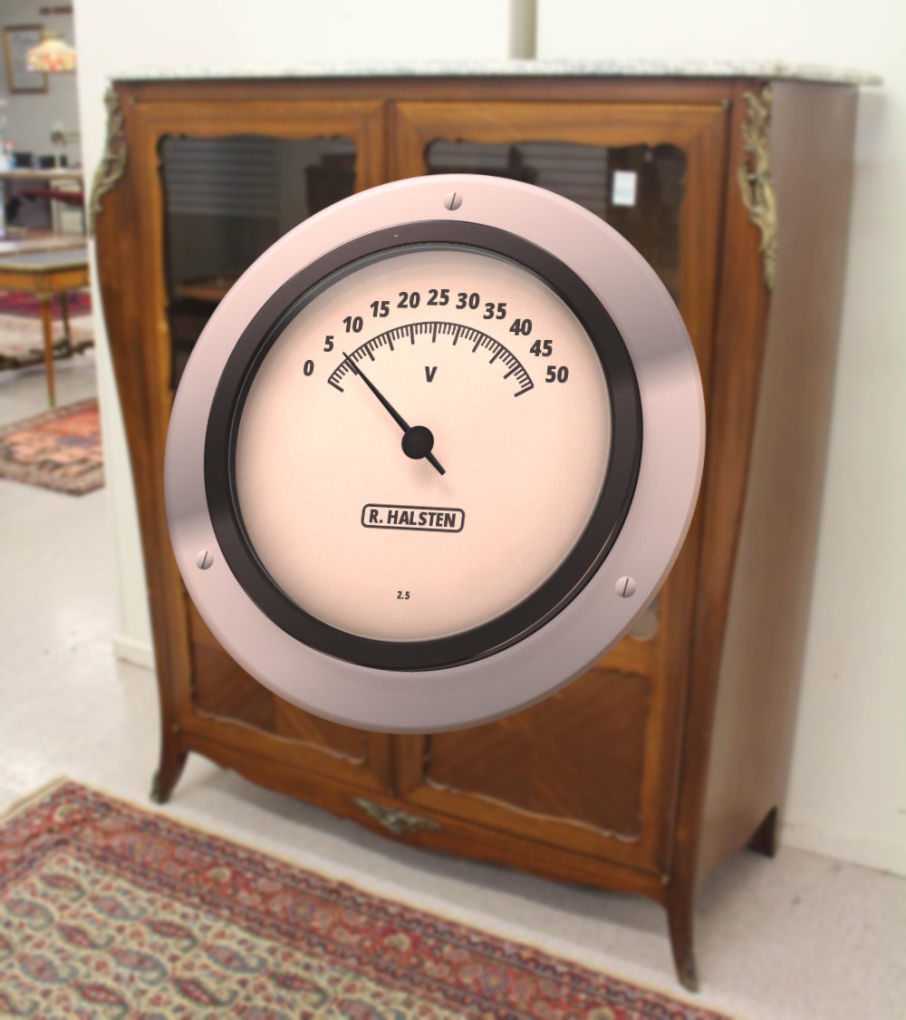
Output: 6 V
